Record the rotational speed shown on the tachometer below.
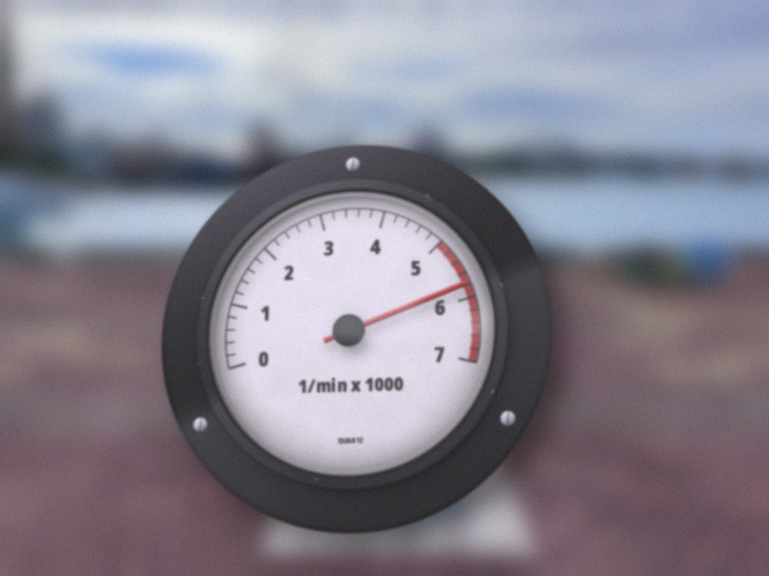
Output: 5800 rpm
